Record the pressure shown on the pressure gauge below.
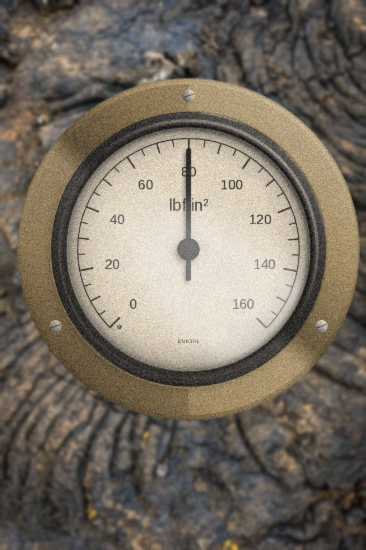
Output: 80 psi
